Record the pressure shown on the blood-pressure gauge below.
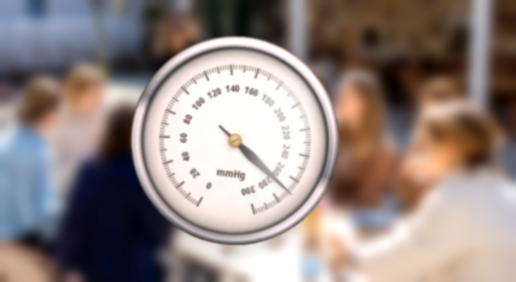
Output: 270 mmHg
